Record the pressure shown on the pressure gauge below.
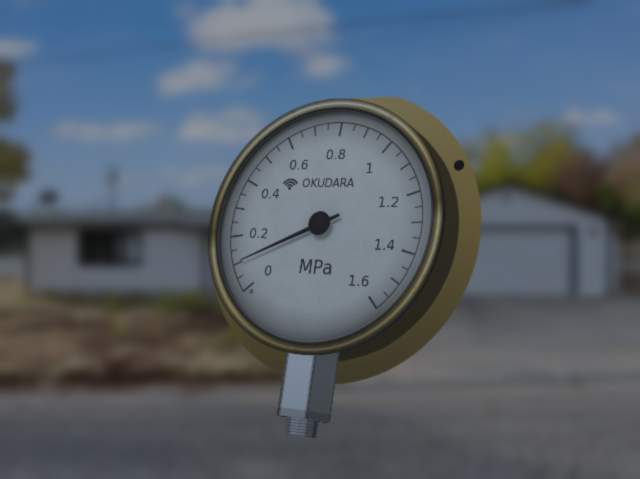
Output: 0.1 MPa
